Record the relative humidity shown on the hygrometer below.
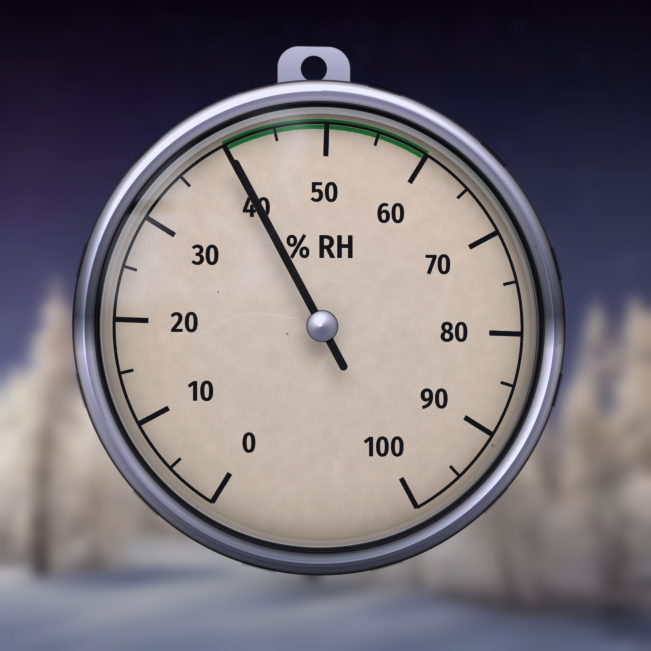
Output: 40 %
